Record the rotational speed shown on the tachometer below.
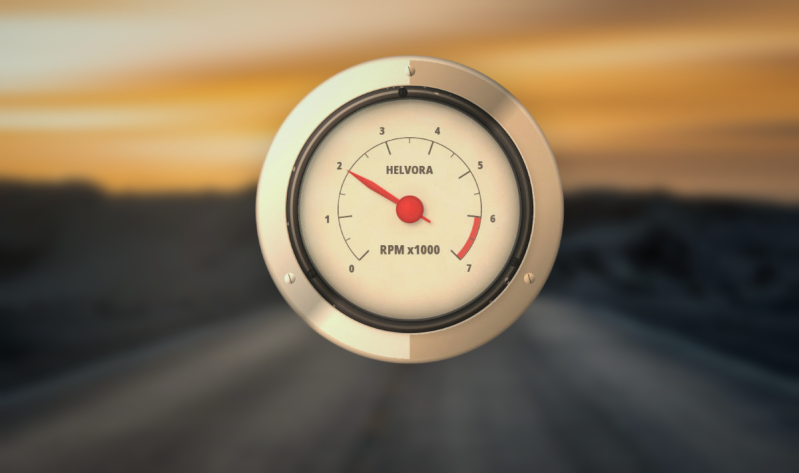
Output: 2000 rpm
